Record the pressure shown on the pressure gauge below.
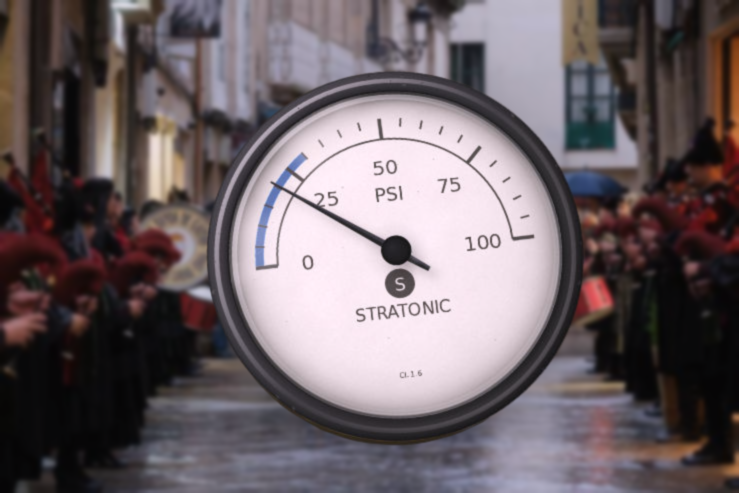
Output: 20 psi
